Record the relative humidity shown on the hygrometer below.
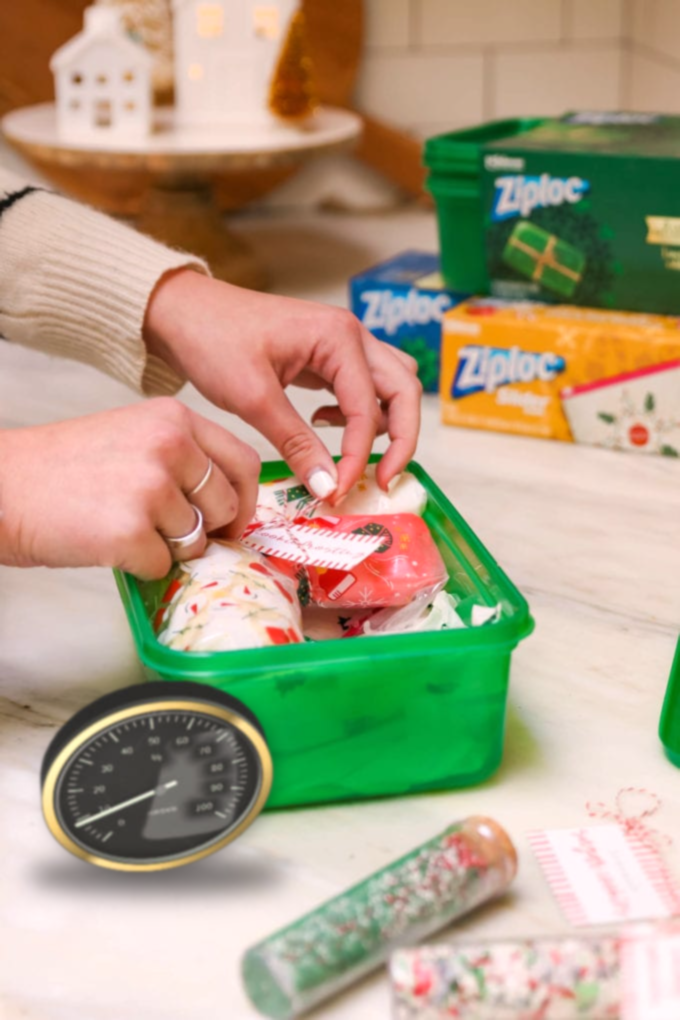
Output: 10 %
